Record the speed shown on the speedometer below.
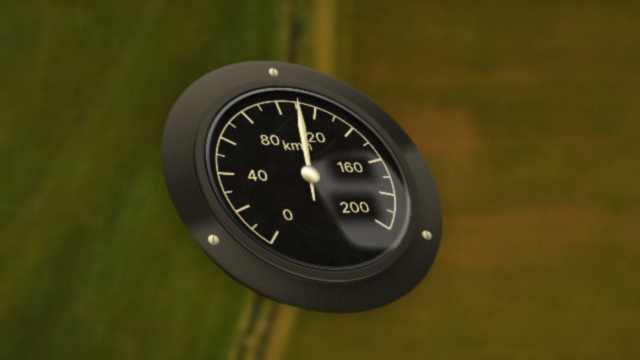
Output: 110 km/h
